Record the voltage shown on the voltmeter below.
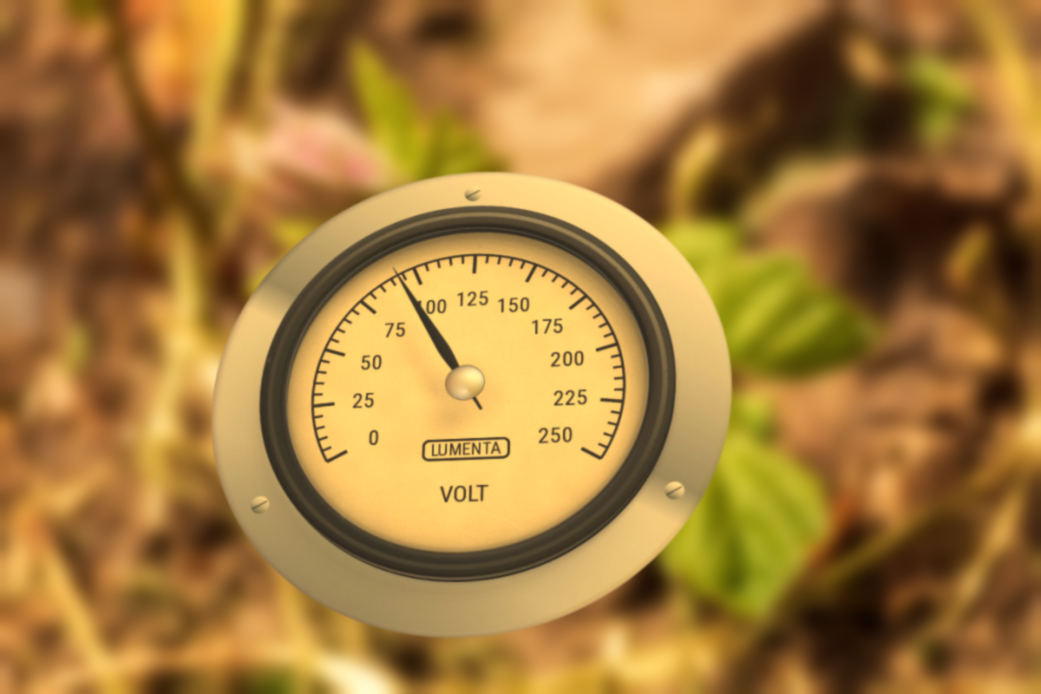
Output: 92.5 V
